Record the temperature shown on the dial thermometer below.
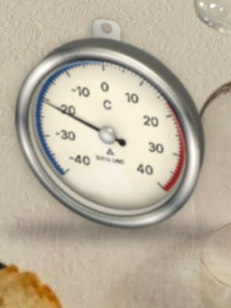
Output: -20 °C
